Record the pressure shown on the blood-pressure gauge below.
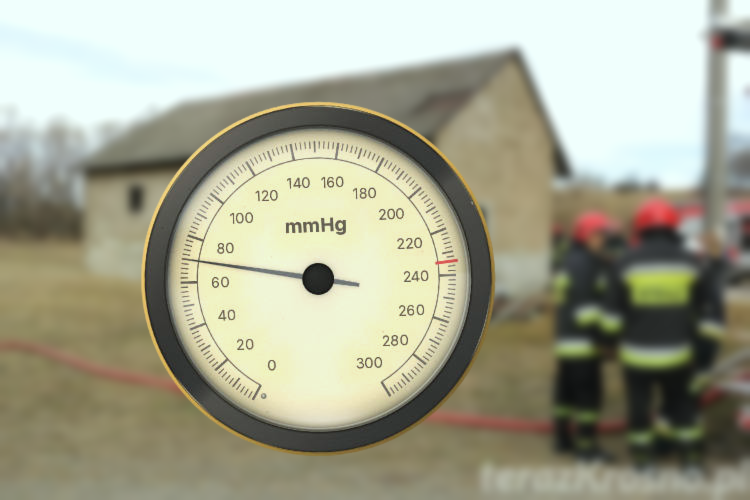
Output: 70 mmHg
